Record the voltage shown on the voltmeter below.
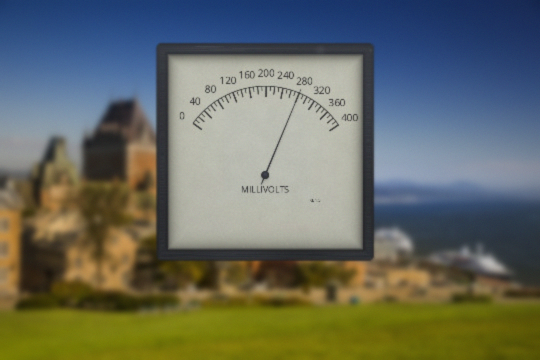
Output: 280 mV
